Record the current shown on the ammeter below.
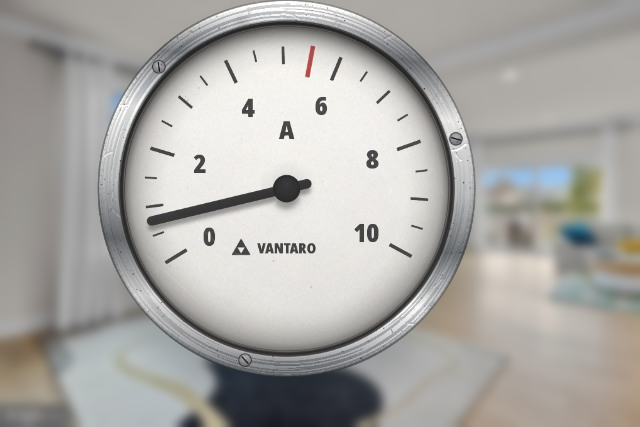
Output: 0.75 A
